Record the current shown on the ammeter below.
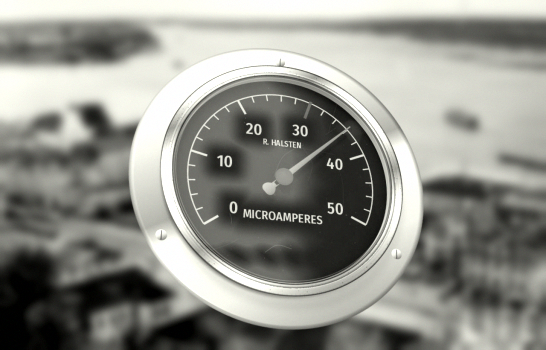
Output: 36 µA
